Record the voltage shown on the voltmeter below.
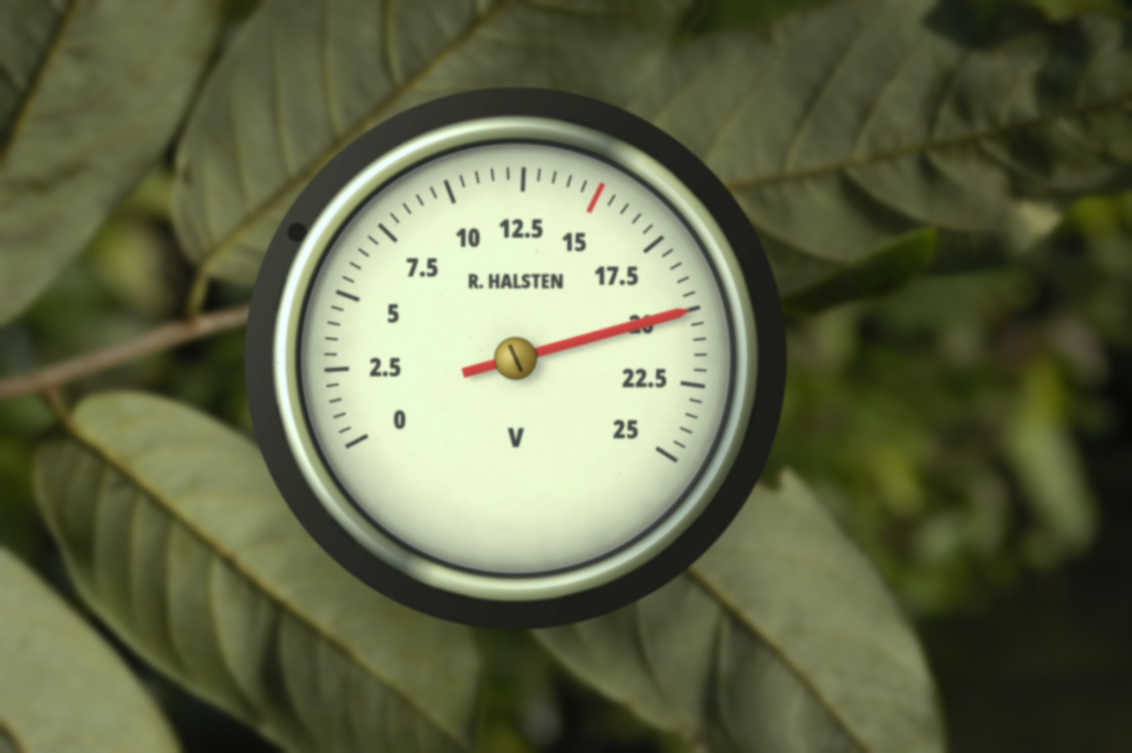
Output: 20 V
